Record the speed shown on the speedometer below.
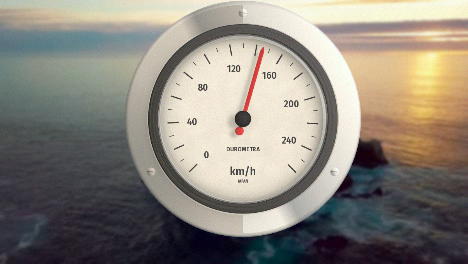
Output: 145 km/h
